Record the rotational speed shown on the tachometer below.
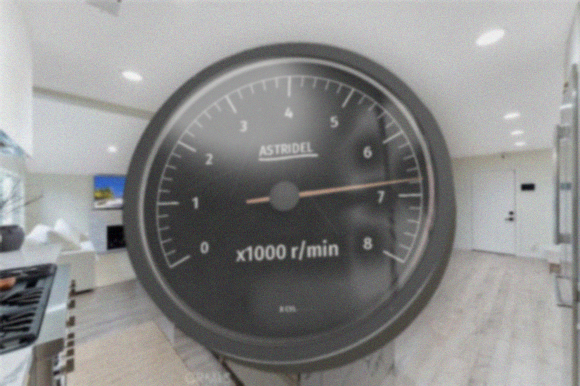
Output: 6800 rpm
